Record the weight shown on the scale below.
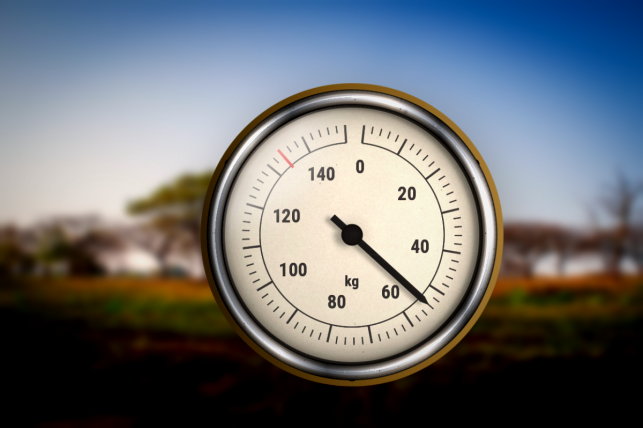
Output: 54 kg
